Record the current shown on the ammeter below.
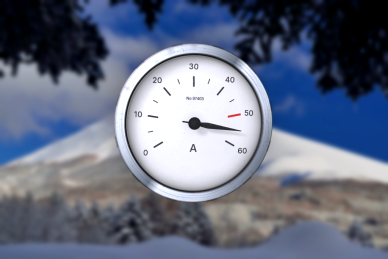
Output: 55 A
